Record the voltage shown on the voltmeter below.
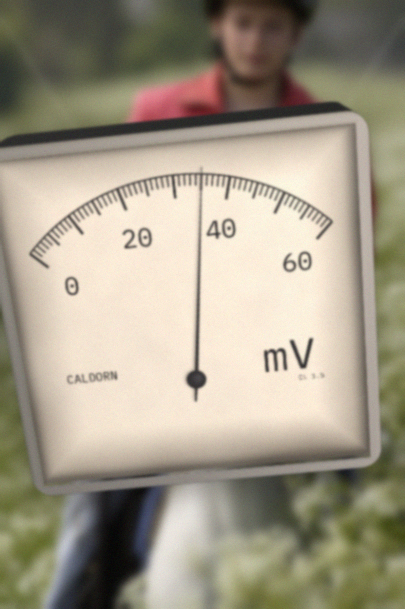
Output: 35 mV
